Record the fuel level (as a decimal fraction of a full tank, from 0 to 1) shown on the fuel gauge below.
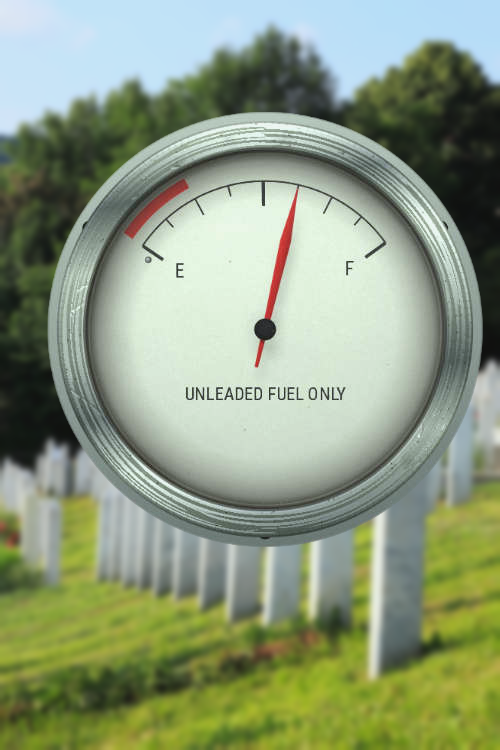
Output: 0.625
